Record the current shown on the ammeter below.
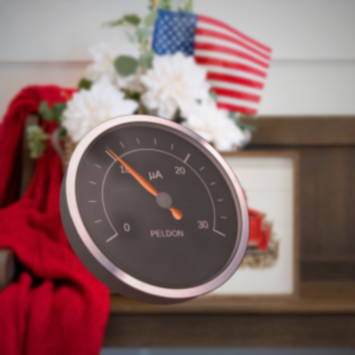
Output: 10 µA
